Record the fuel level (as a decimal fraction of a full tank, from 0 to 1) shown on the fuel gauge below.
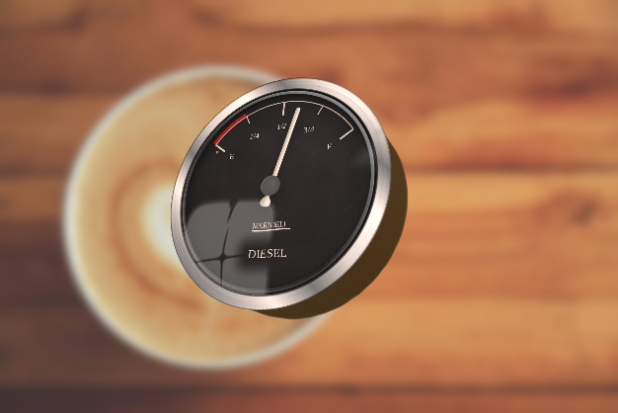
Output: 0.625
